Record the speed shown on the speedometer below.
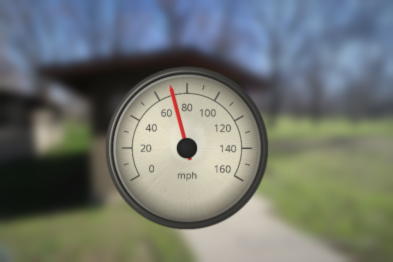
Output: 70 mph
